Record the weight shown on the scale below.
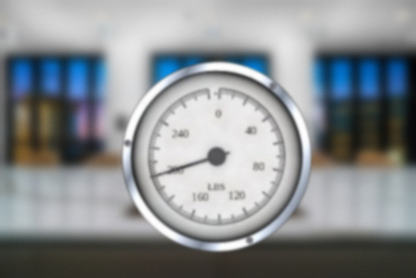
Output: 200 lb
